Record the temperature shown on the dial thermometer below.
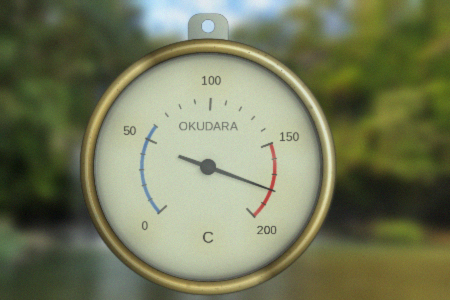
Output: 180 °C
